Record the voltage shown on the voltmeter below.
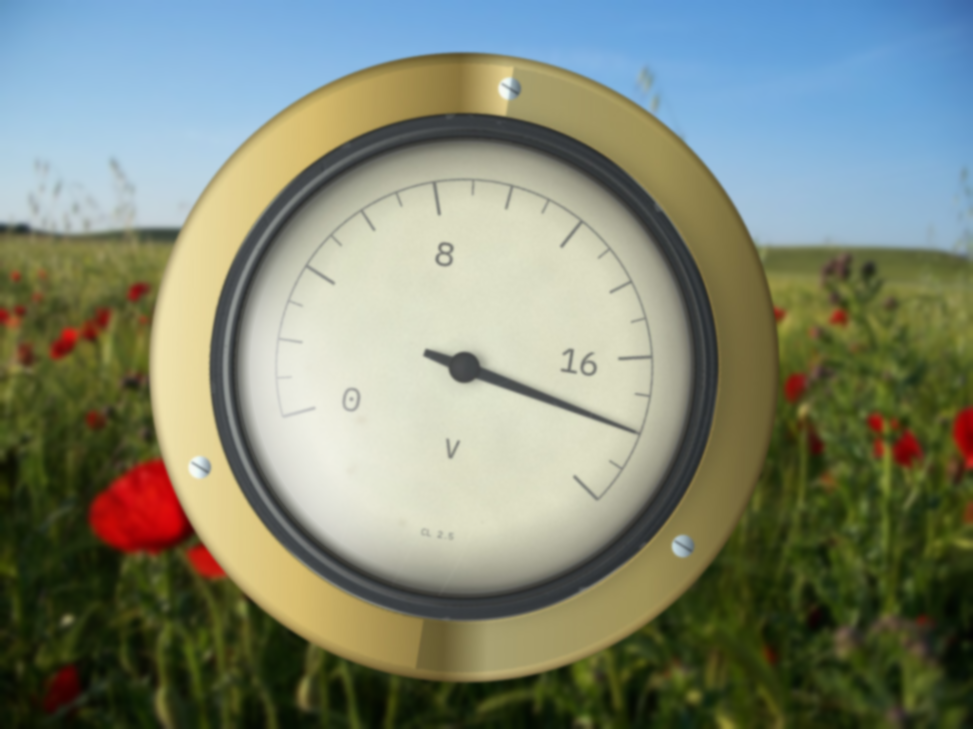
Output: 18 V
